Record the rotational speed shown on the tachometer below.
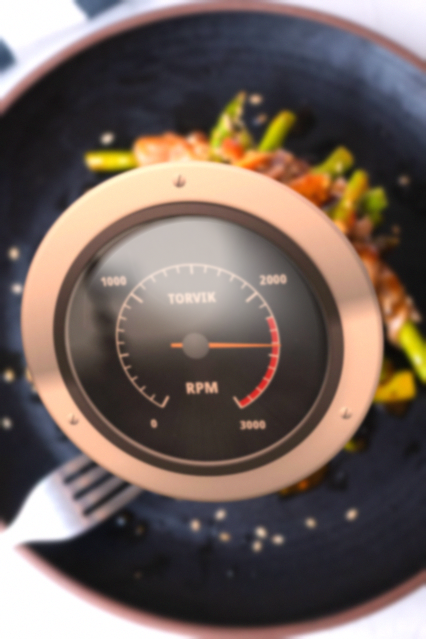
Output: 2400 rpm
